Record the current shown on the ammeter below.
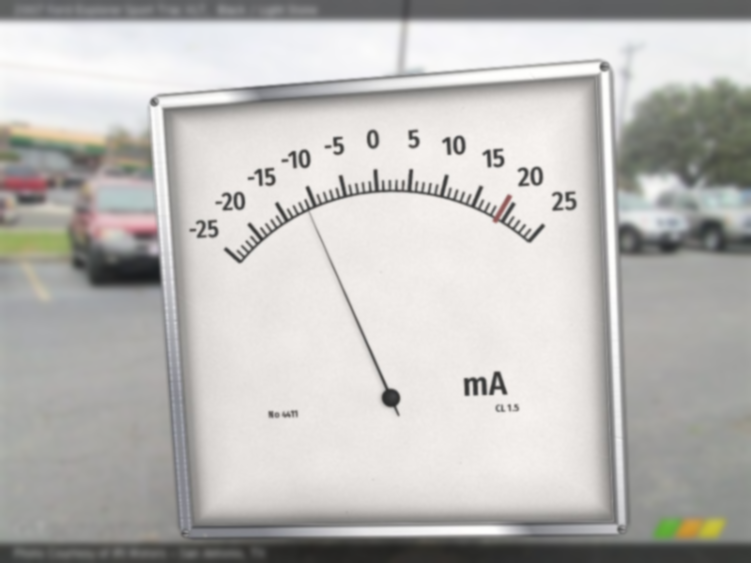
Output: -11 mA
